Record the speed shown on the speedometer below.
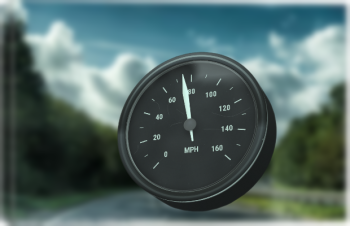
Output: 75 mph
